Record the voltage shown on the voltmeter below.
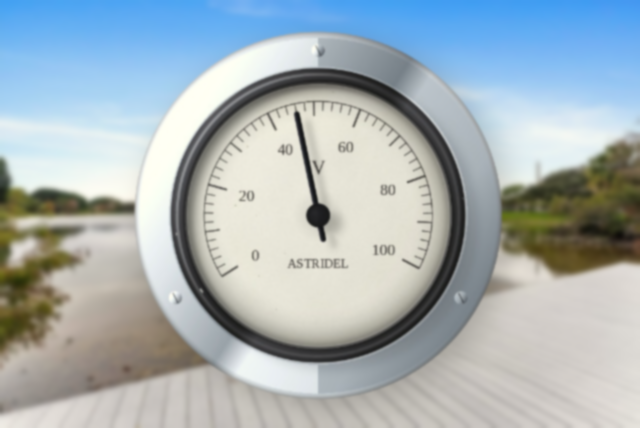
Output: 46 V
